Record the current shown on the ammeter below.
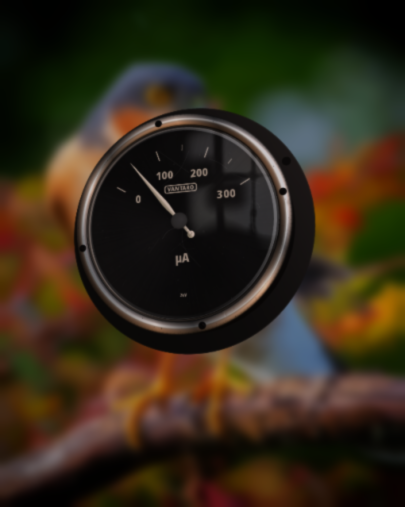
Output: 50 µA
